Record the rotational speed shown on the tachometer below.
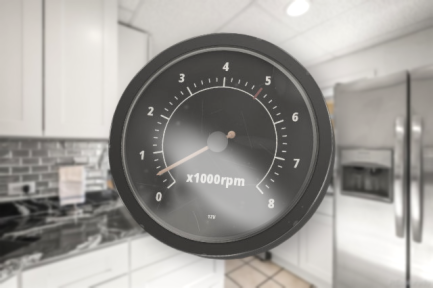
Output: 400 rpm
